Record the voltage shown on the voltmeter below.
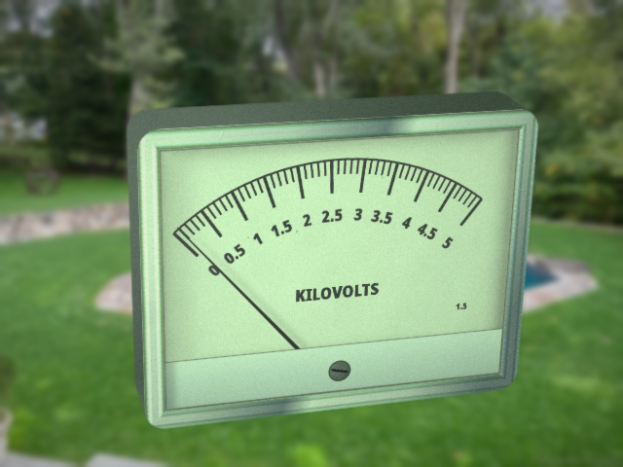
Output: 0.1 kV
